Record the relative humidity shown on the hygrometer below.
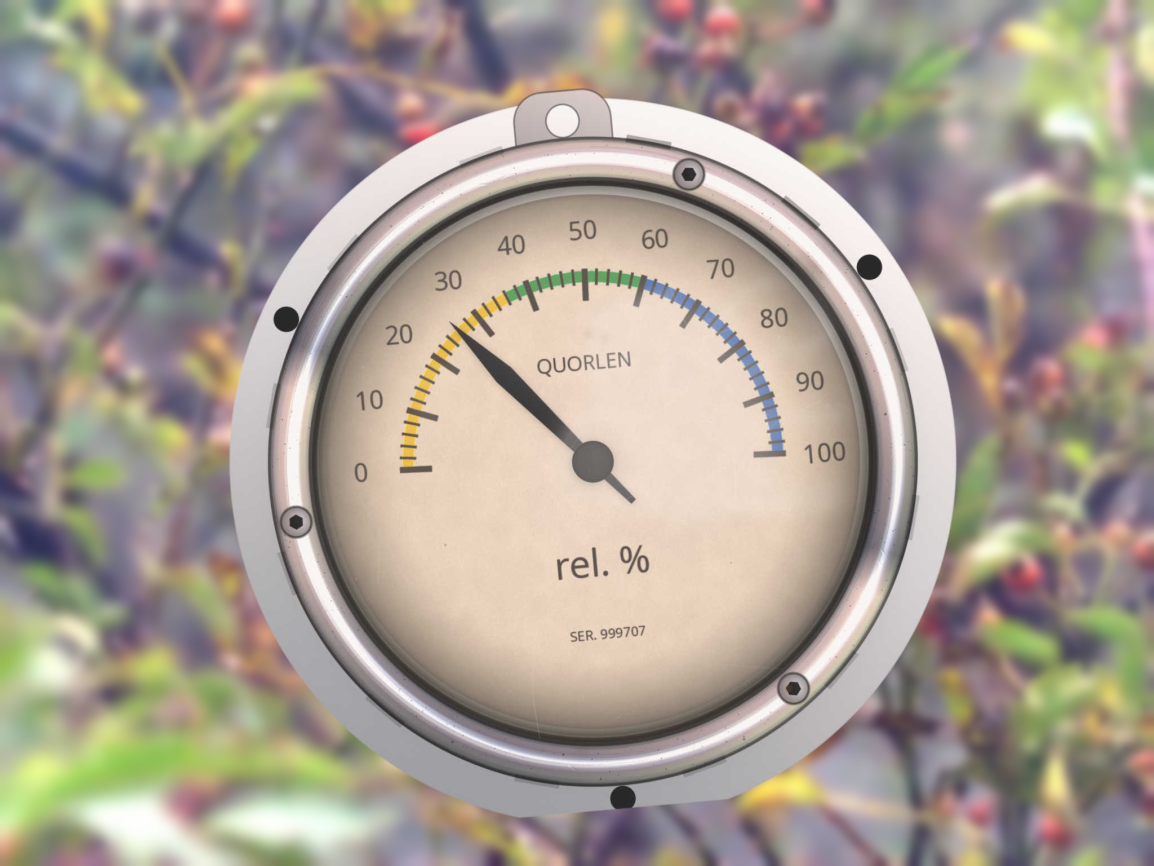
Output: 26 %
